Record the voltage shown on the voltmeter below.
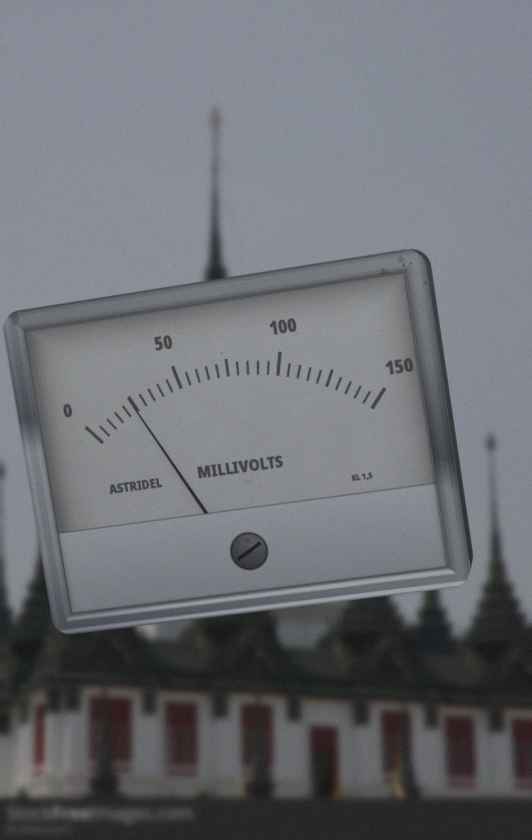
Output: 25 mV
